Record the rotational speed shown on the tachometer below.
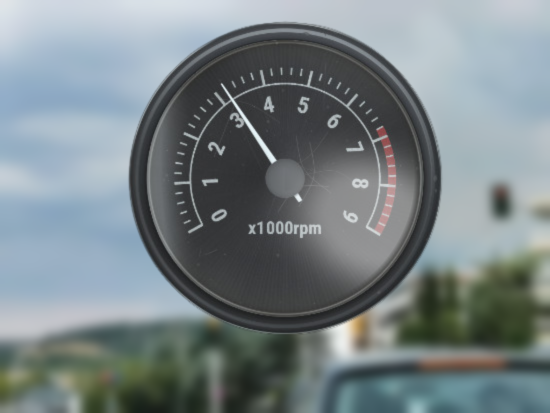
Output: 3200 rpm
